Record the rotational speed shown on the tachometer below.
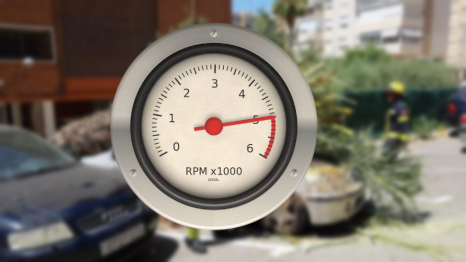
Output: 5000 rpm
